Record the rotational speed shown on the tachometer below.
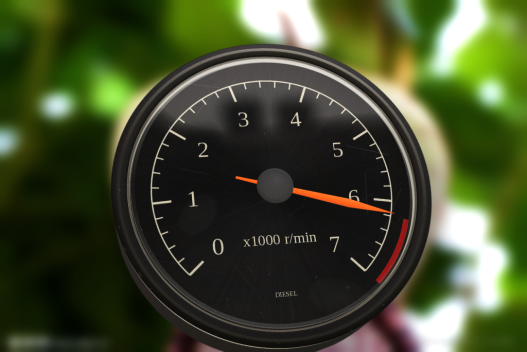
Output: 6200 rpm
